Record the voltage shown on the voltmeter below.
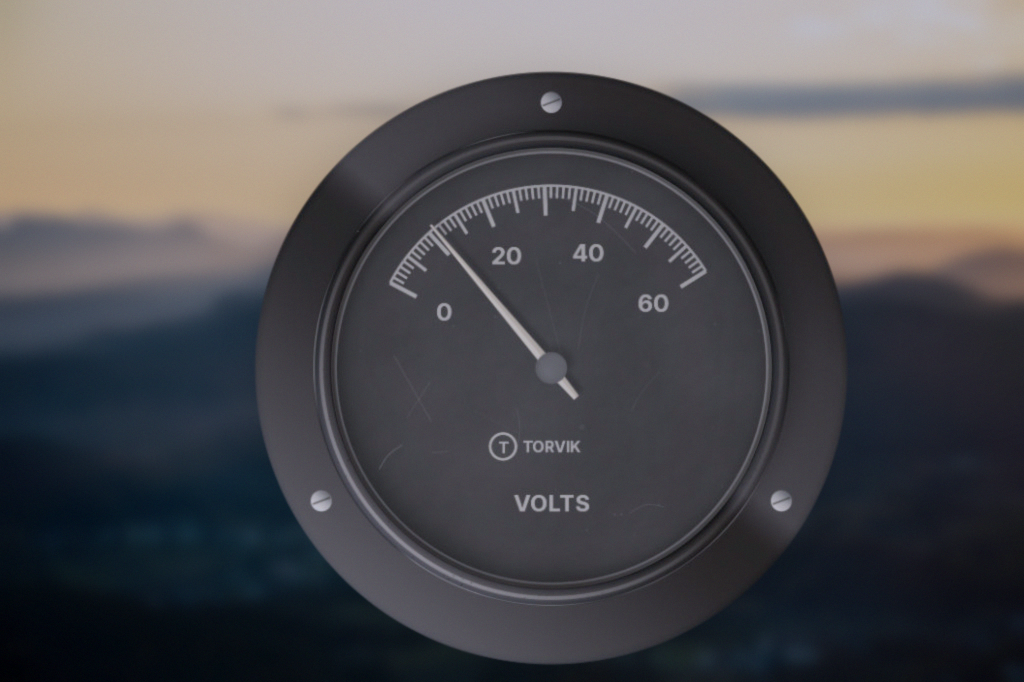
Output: 11 V
